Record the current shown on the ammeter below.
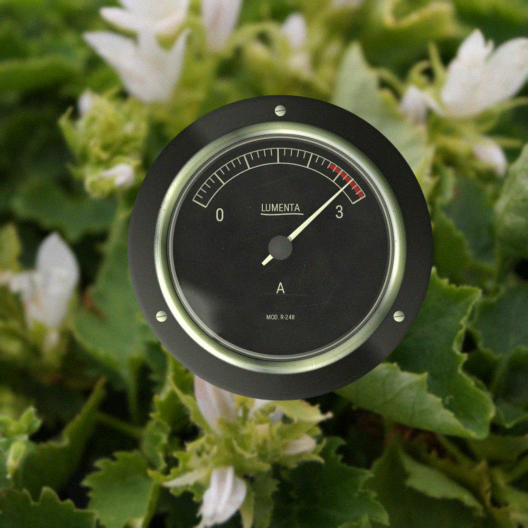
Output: 2.7 A
